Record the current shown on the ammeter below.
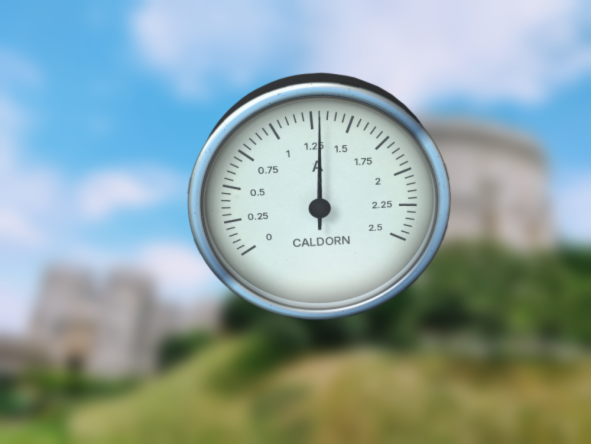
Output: 1.3 A
